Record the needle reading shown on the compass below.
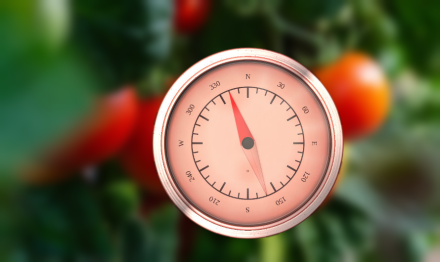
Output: 340 °
